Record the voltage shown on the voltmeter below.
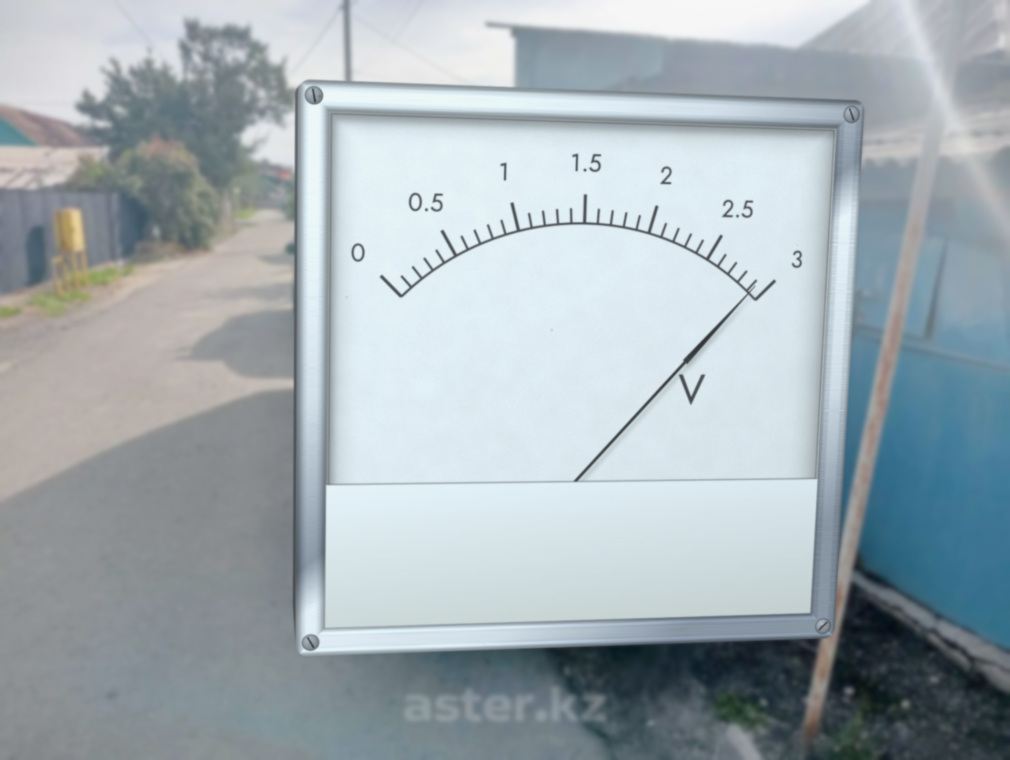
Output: 2.9 V
